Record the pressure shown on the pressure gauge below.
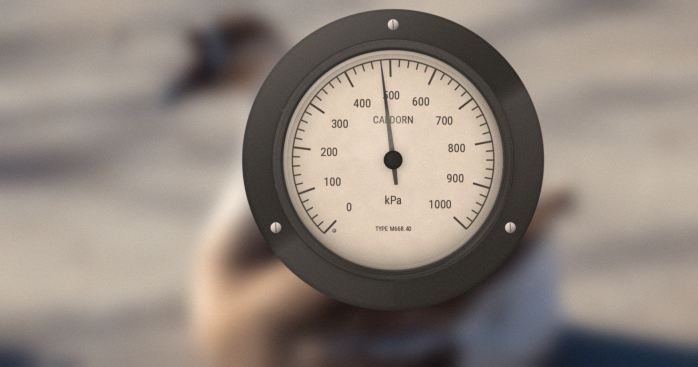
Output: 480 kPa
